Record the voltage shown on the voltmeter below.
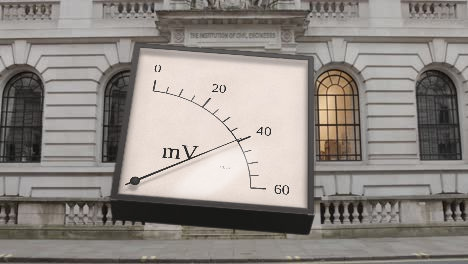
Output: 40 mV
